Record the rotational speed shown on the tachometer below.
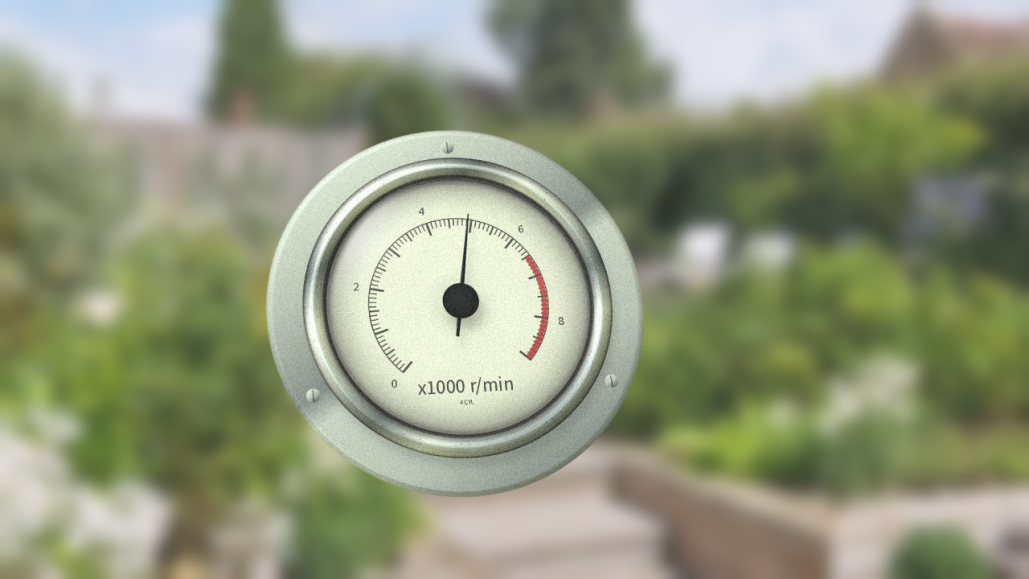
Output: 4900 rpm
